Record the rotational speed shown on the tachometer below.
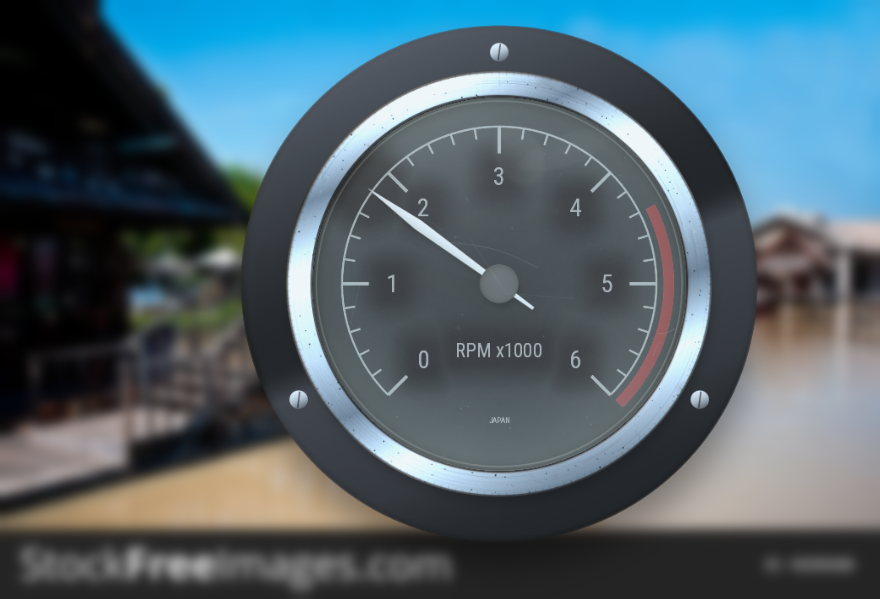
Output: 1800 rpm
